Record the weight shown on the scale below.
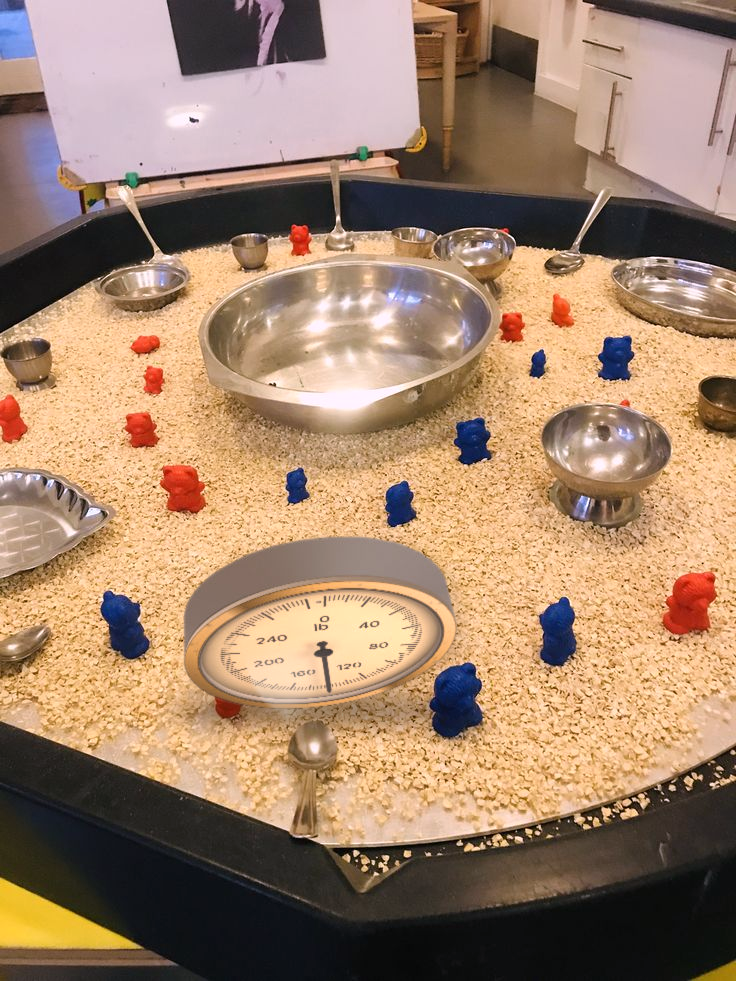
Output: 140 lb
